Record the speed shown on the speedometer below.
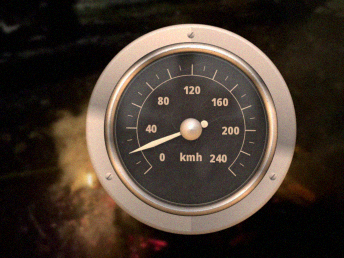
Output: 20 km/h
